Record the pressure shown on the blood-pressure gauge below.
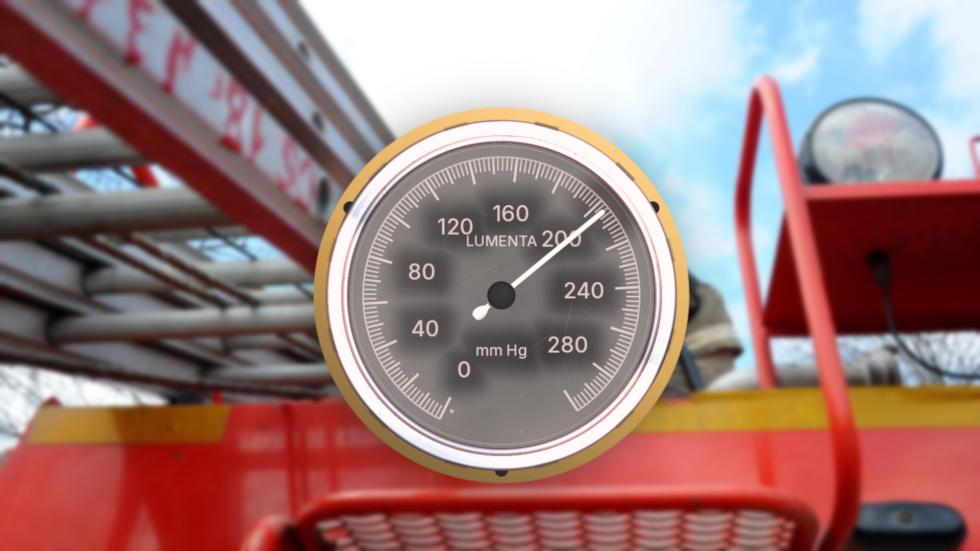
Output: 204 mmHg
